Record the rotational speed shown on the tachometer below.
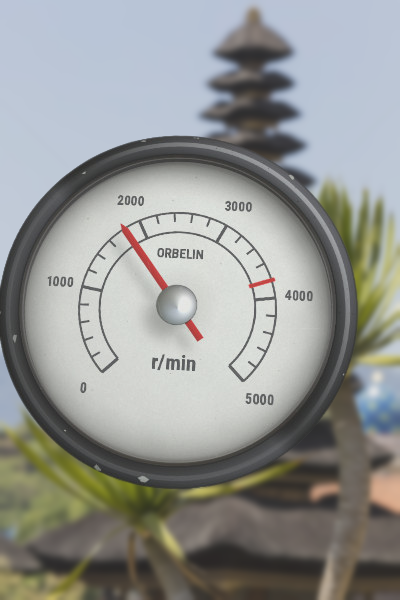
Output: 1800 rpm
